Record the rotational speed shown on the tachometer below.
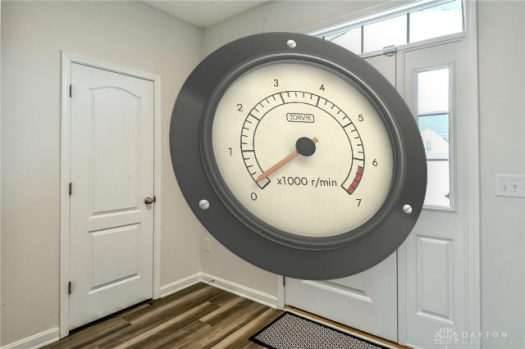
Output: 200 rpm
